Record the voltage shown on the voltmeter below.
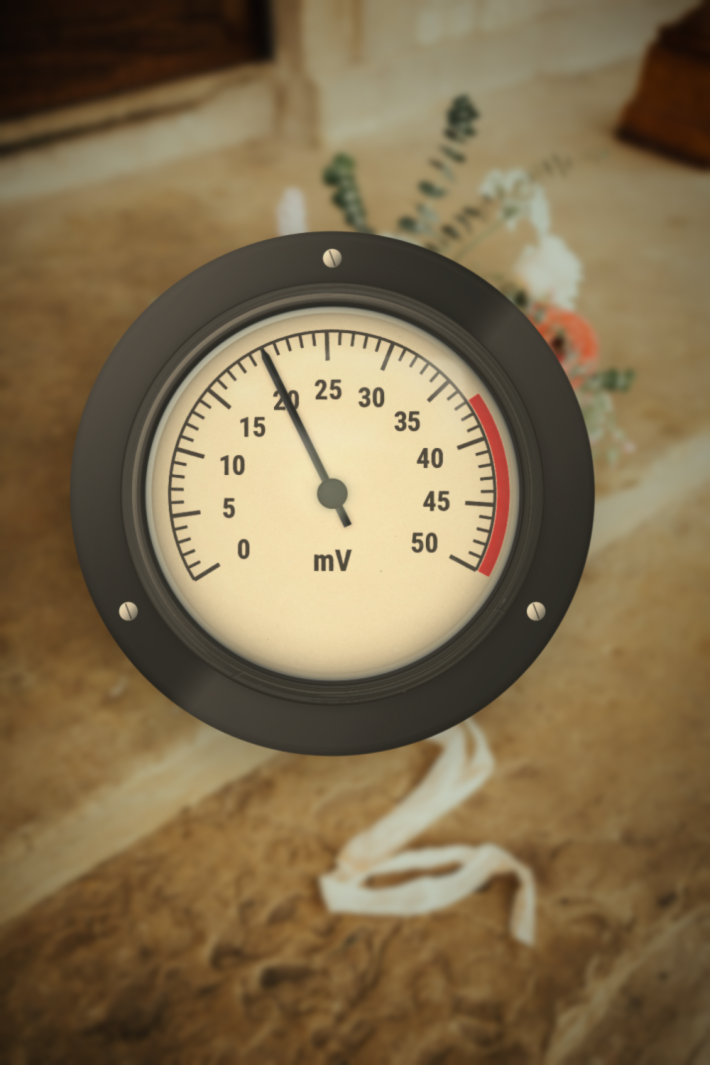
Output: 20 mV
